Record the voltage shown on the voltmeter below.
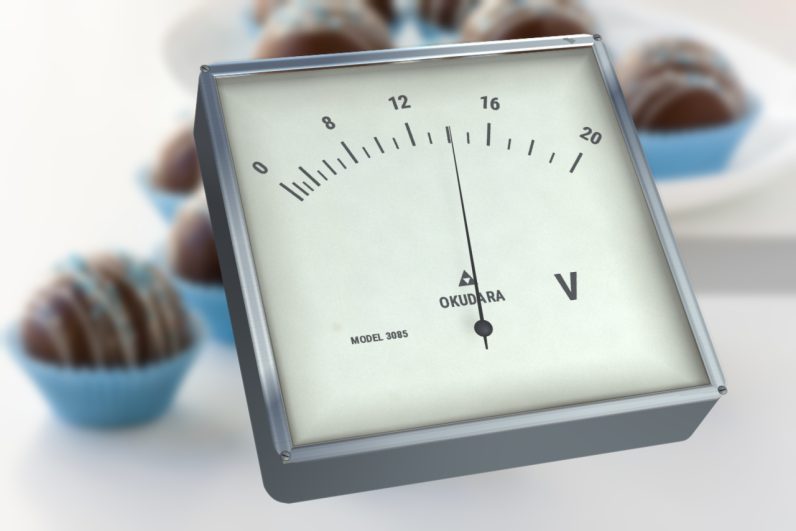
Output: 14 V
